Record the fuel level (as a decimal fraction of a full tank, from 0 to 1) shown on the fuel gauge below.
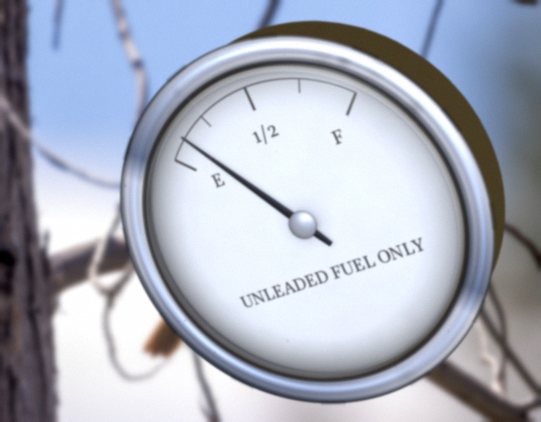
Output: 0.125
